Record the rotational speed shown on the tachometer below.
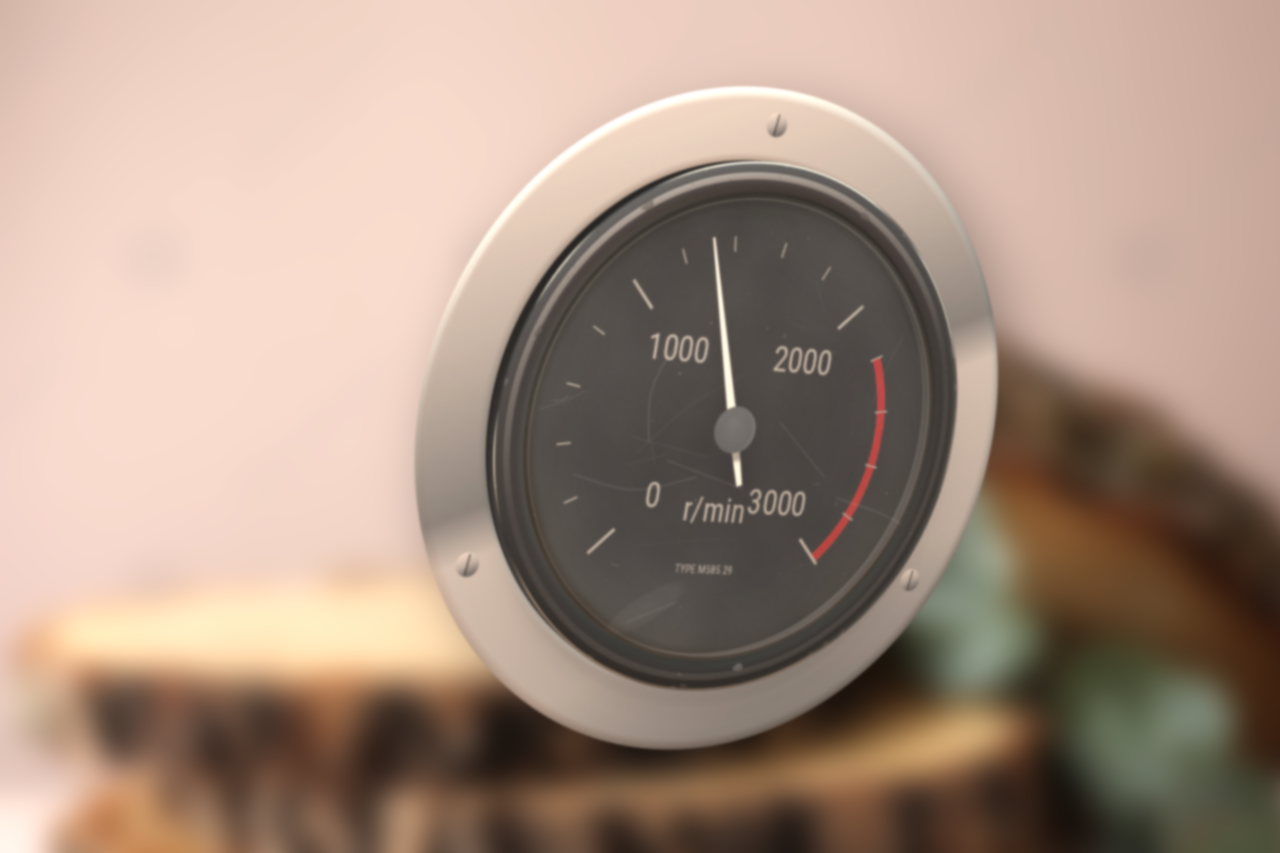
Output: 1300 rpm
